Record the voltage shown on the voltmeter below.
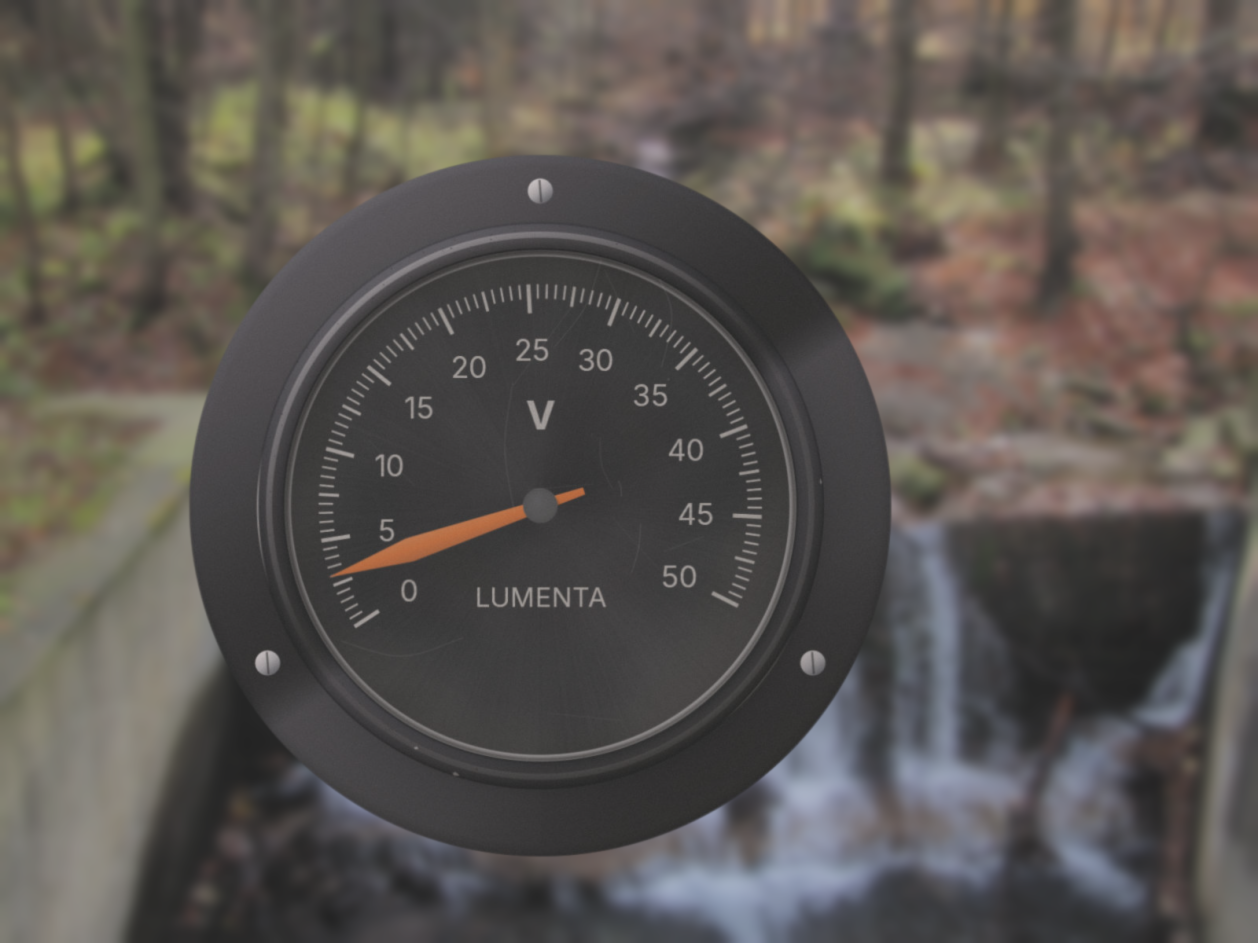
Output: 3 V
